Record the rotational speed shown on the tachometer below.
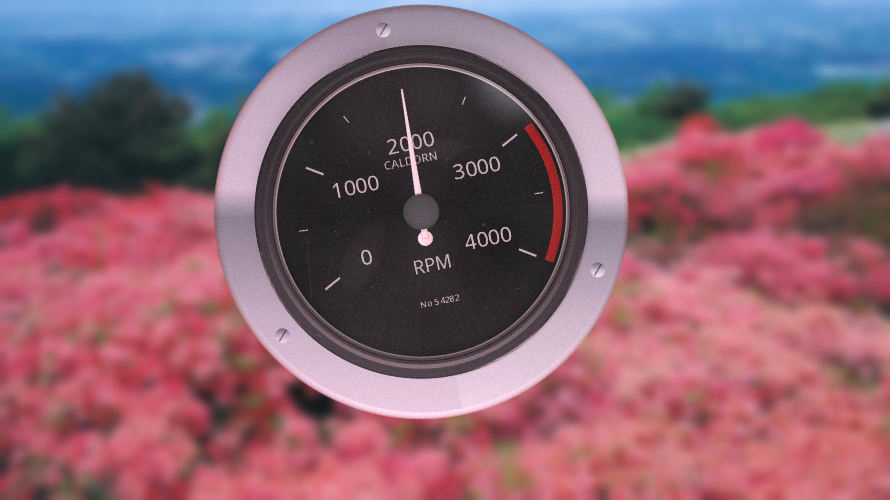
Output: 2000 rpm
